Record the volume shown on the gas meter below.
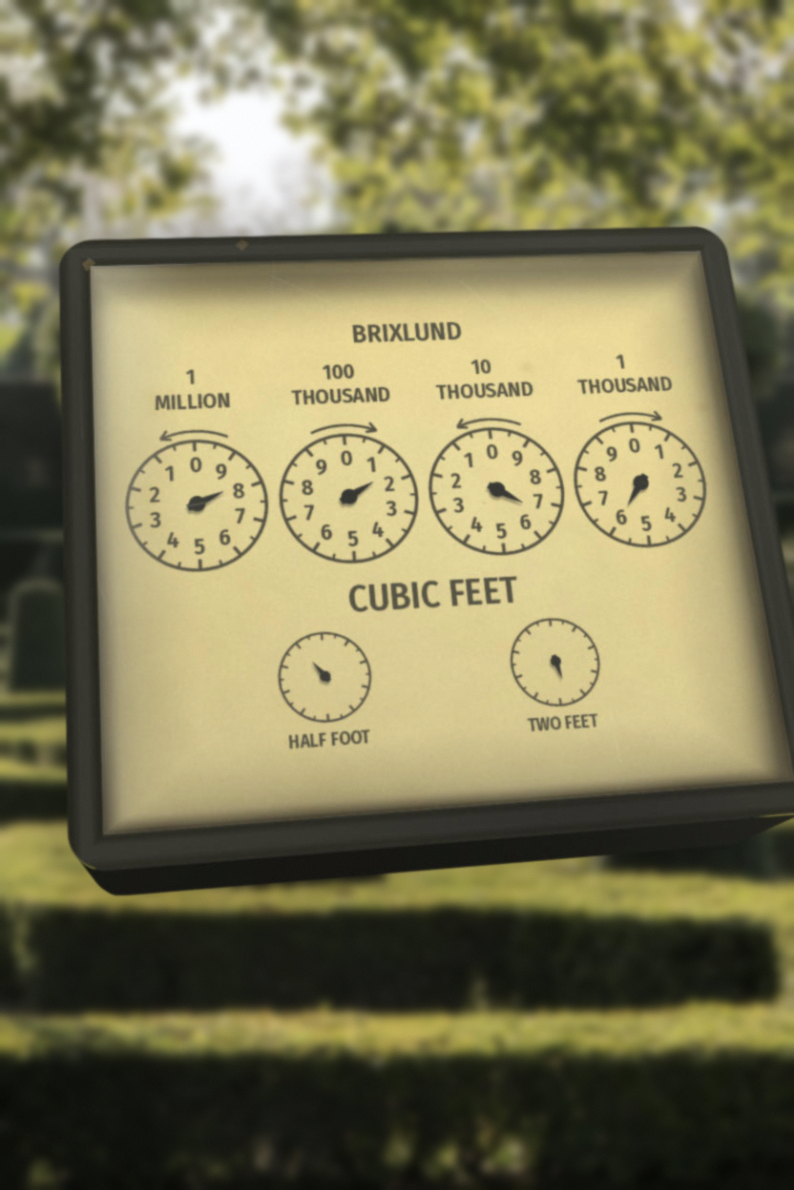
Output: 816600 ft³
